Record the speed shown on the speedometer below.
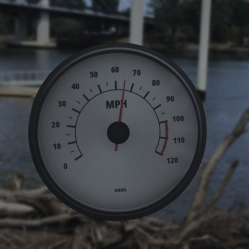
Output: 65 mph
